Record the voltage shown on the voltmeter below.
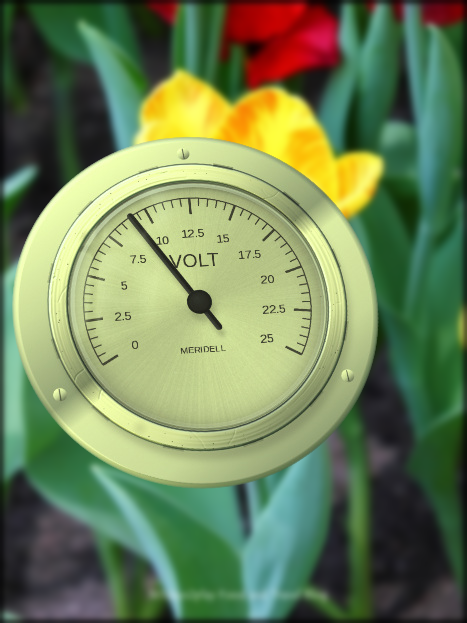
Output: 9 V
